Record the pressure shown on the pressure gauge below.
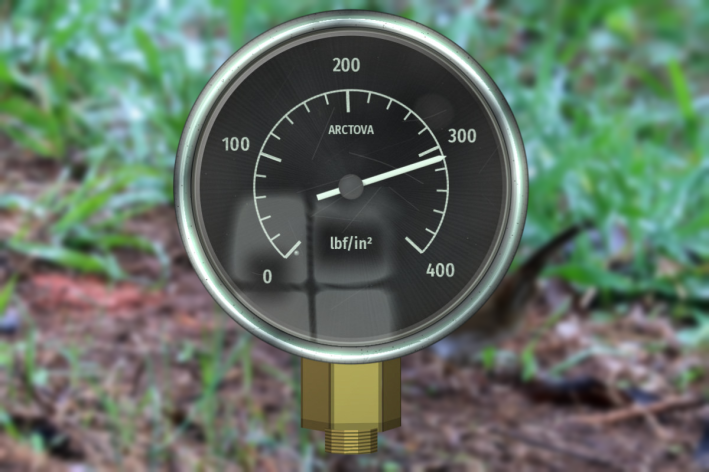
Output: 310 psi
